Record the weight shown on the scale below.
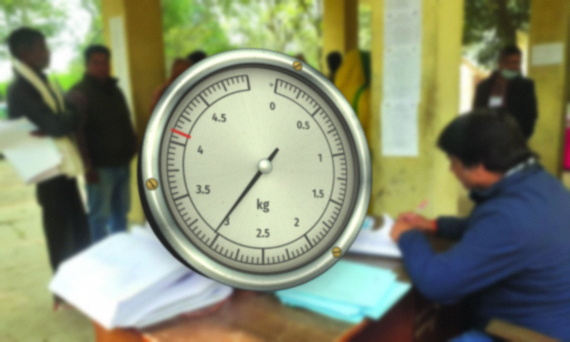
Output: 3.05 kg
